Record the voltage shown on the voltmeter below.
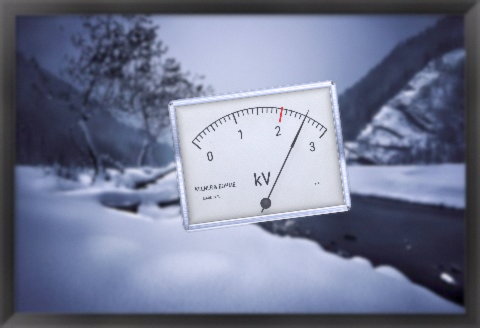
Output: 2.5 kV
